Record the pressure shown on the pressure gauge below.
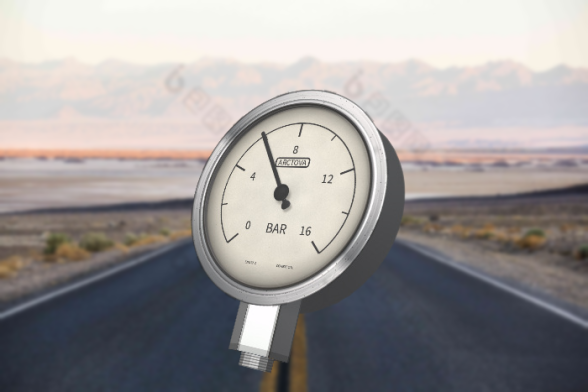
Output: 6 bar
